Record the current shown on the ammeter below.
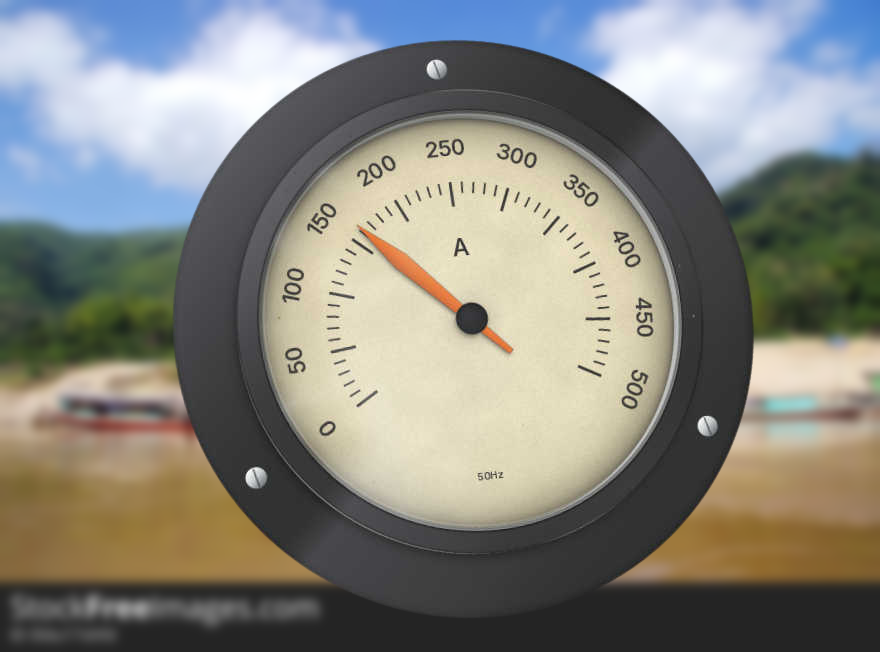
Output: 160 A
